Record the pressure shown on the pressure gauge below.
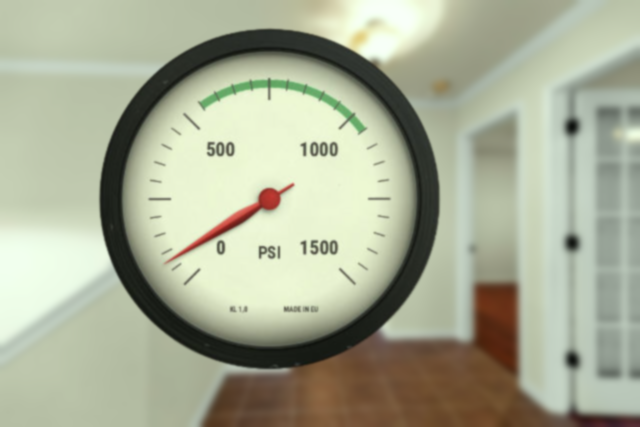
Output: 75 psi
